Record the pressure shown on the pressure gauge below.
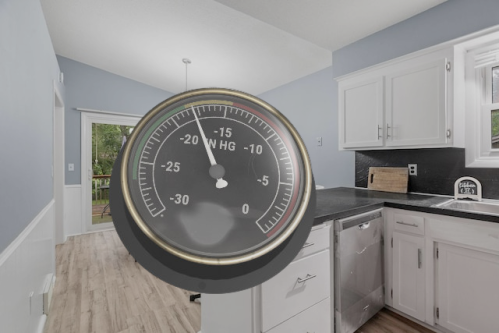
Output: -18 inHg
